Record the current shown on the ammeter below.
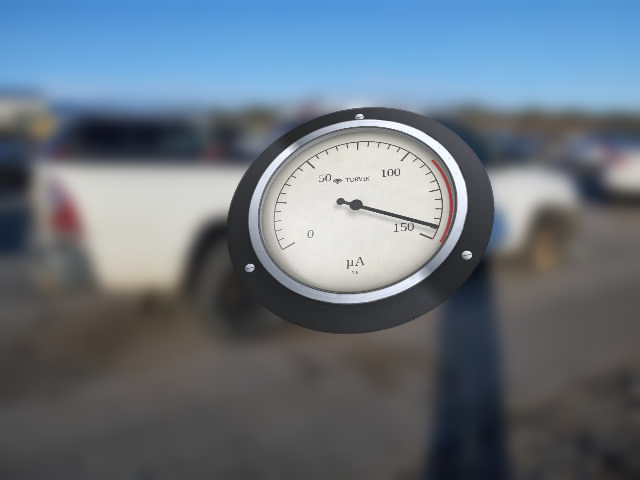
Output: 145 µA
